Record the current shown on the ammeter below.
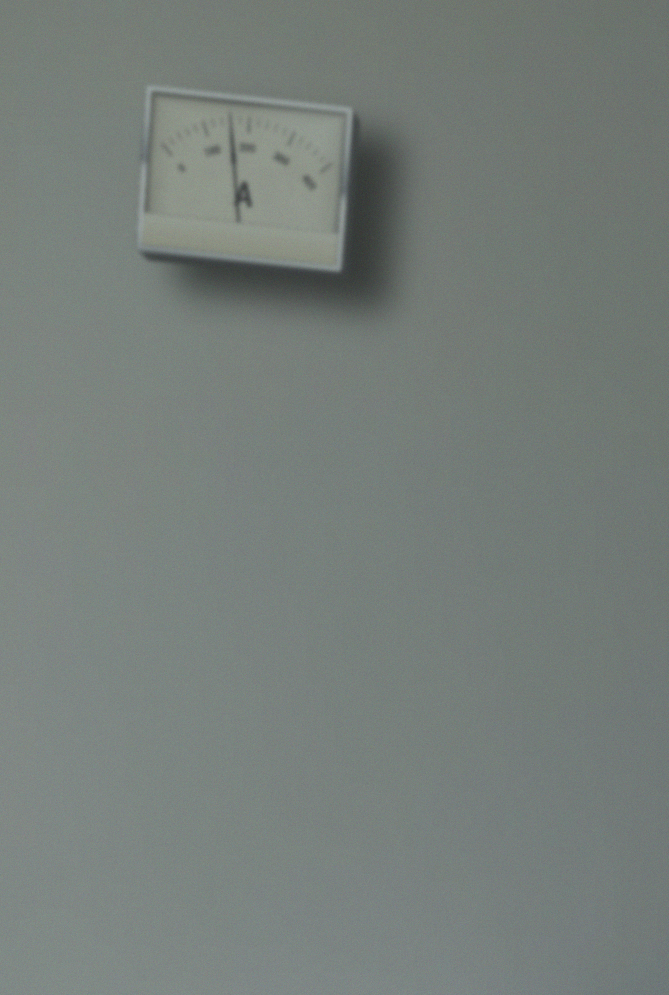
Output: 160 A
